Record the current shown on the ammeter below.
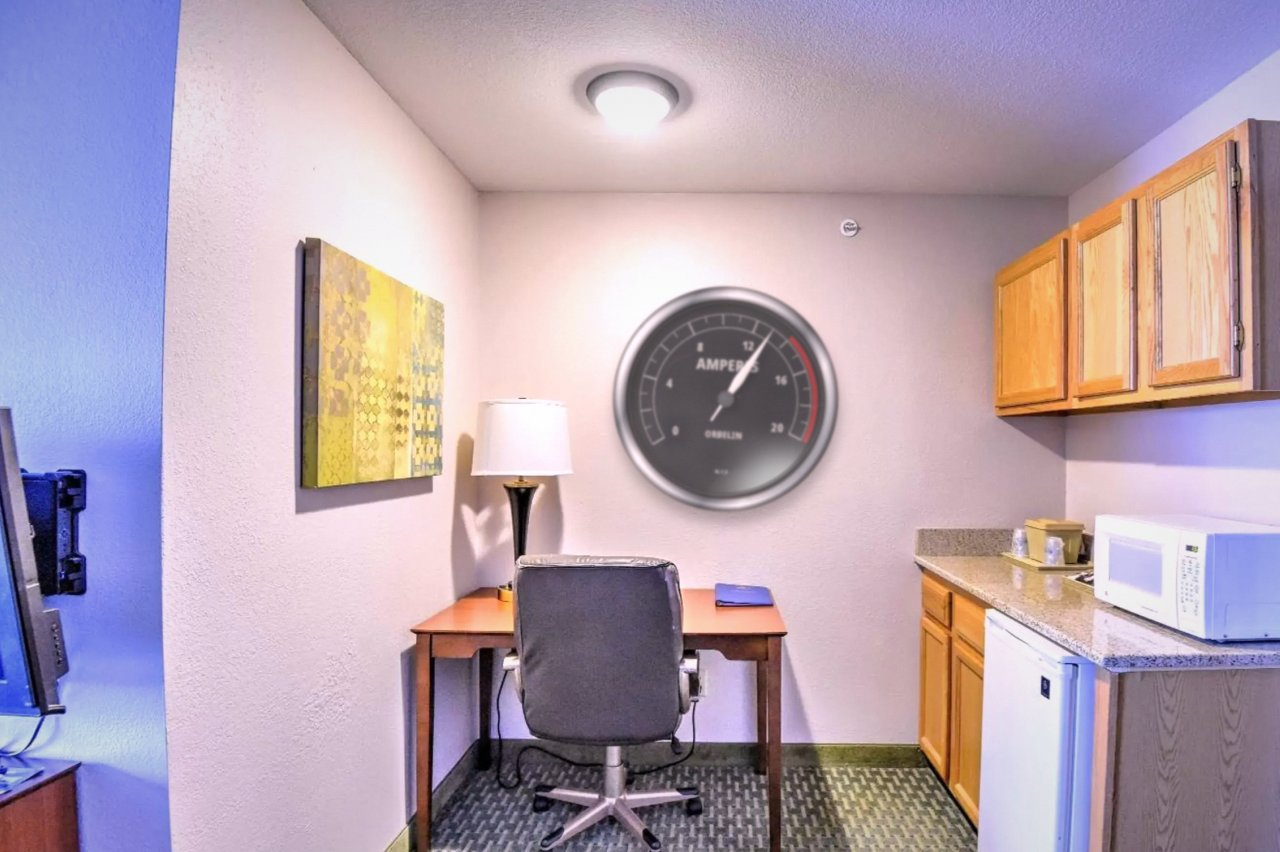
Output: 13 A
